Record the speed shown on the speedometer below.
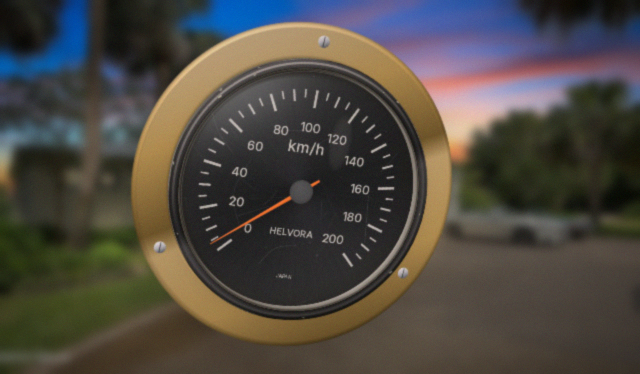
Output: 5 km/h
